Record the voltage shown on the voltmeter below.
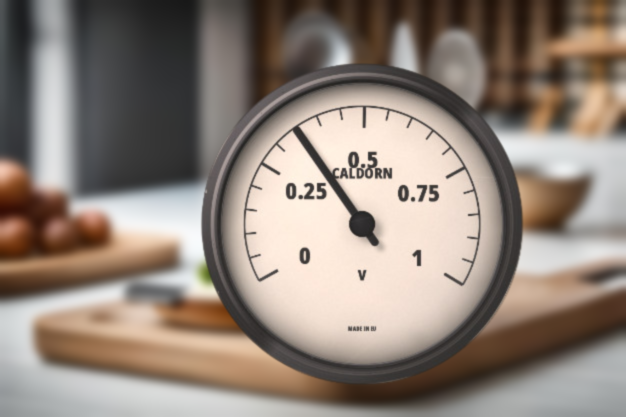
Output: 0.35 V
